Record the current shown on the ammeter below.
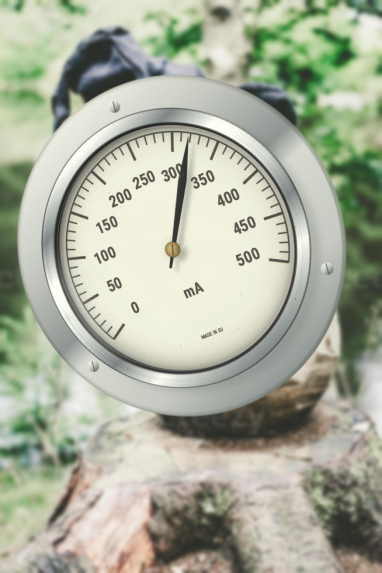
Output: 320 mA
